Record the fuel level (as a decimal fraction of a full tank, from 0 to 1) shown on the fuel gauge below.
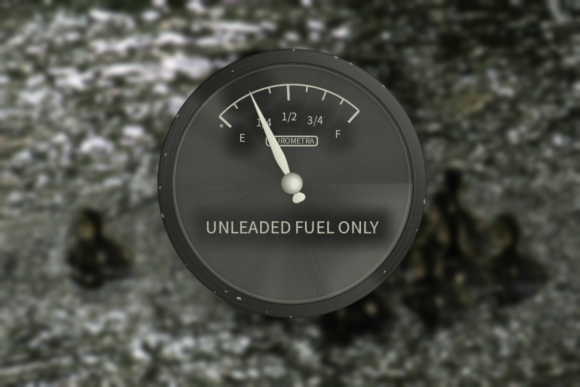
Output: 0.25
